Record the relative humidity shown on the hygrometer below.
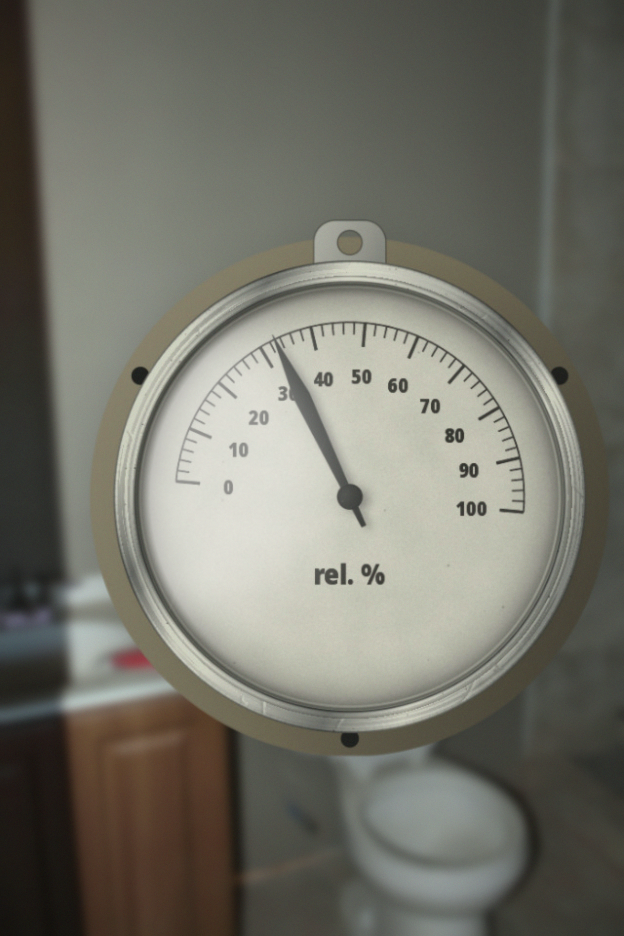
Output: 33 %
